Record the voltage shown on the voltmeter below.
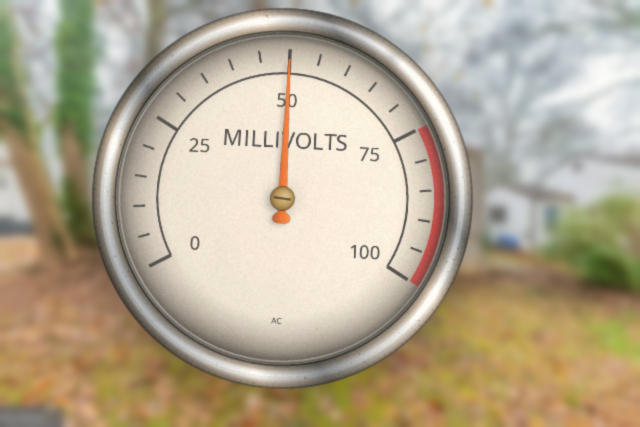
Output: 50 mV
